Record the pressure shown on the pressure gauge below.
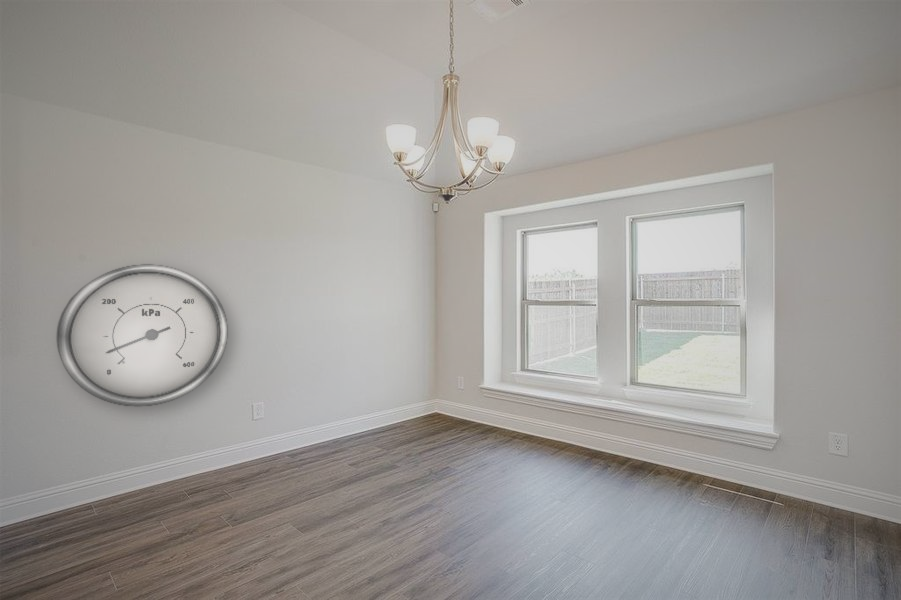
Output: 50 kPa
